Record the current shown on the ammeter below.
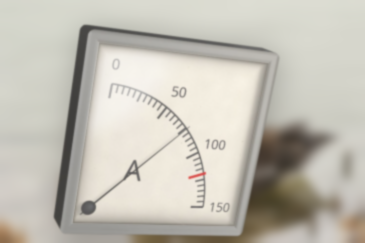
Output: 75 A
